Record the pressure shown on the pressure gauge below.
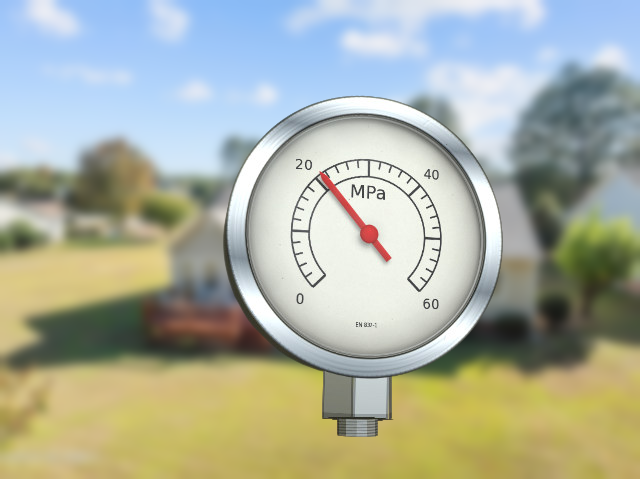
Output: 21 MPa
